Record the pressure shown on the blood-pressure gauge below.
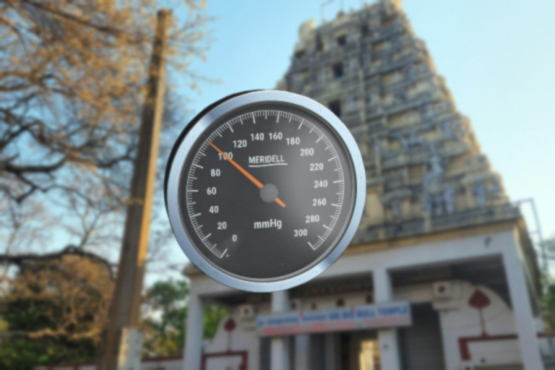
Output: 100 mmHg
